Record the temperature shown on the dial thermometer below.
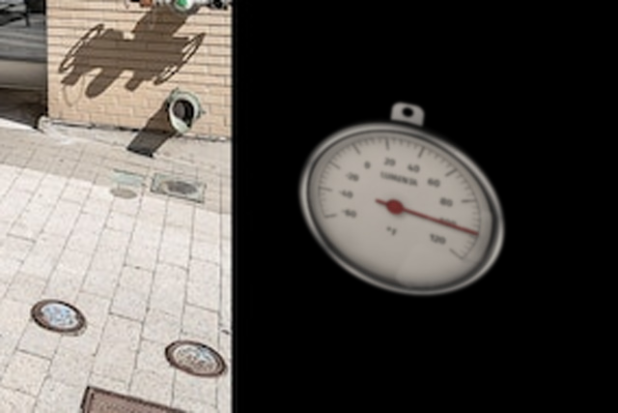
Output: 100 °F
